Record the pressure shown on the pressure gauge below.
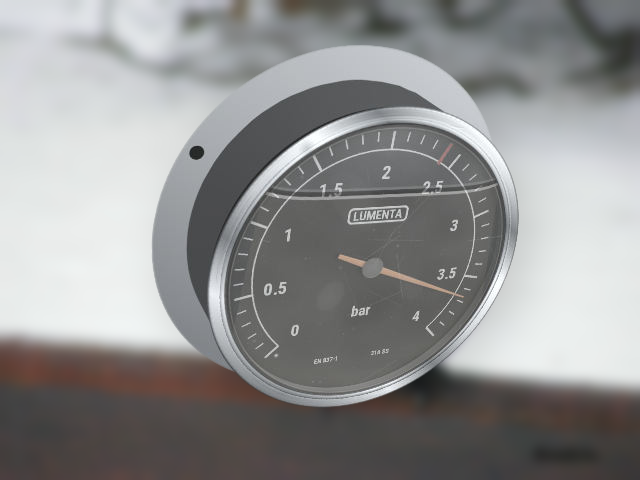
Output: 3.65 bar
